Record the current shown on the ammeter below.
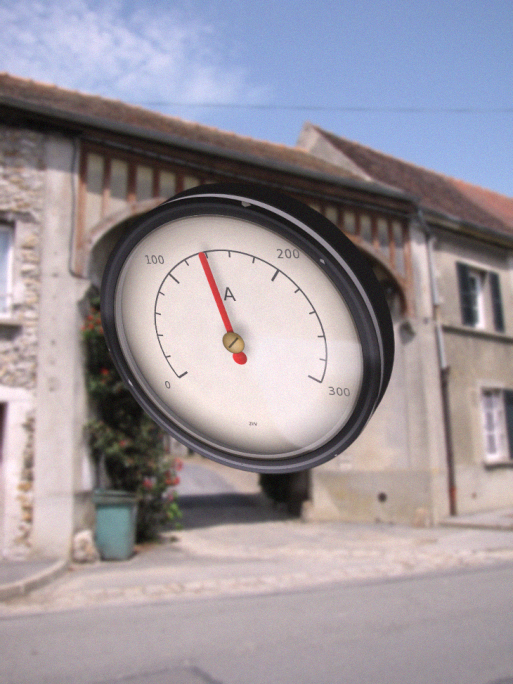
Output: 140 A
